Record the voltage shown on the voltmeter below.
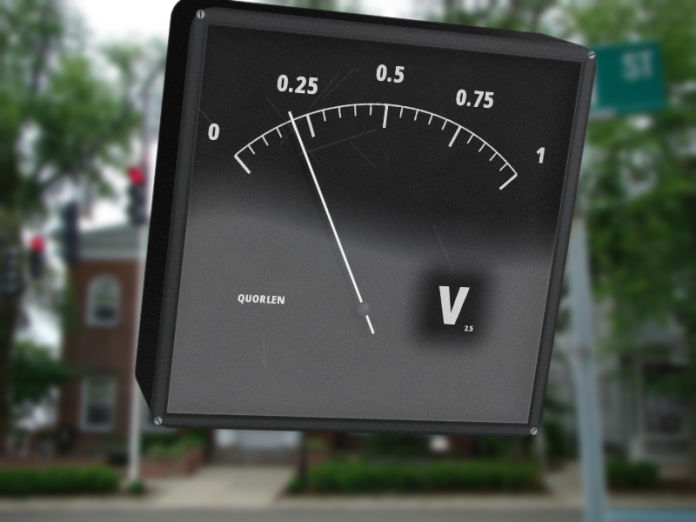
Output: 0.2 V
